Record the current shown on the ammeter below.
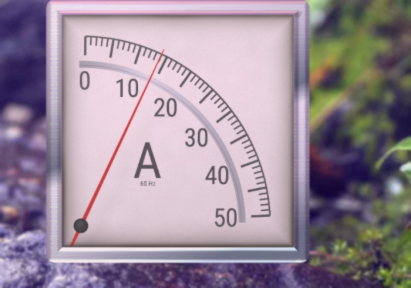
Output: 14 A
